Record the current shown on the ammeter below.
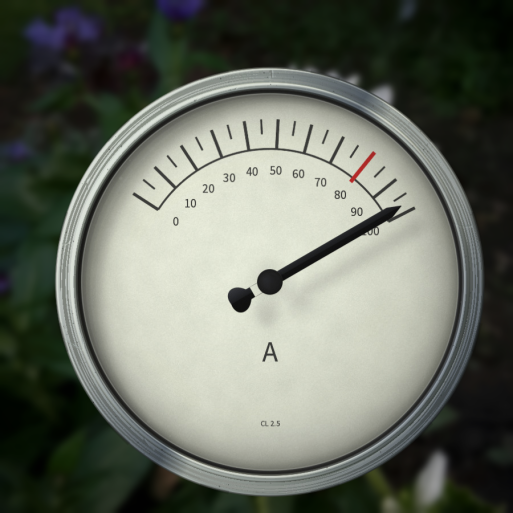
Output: 97.5 A
